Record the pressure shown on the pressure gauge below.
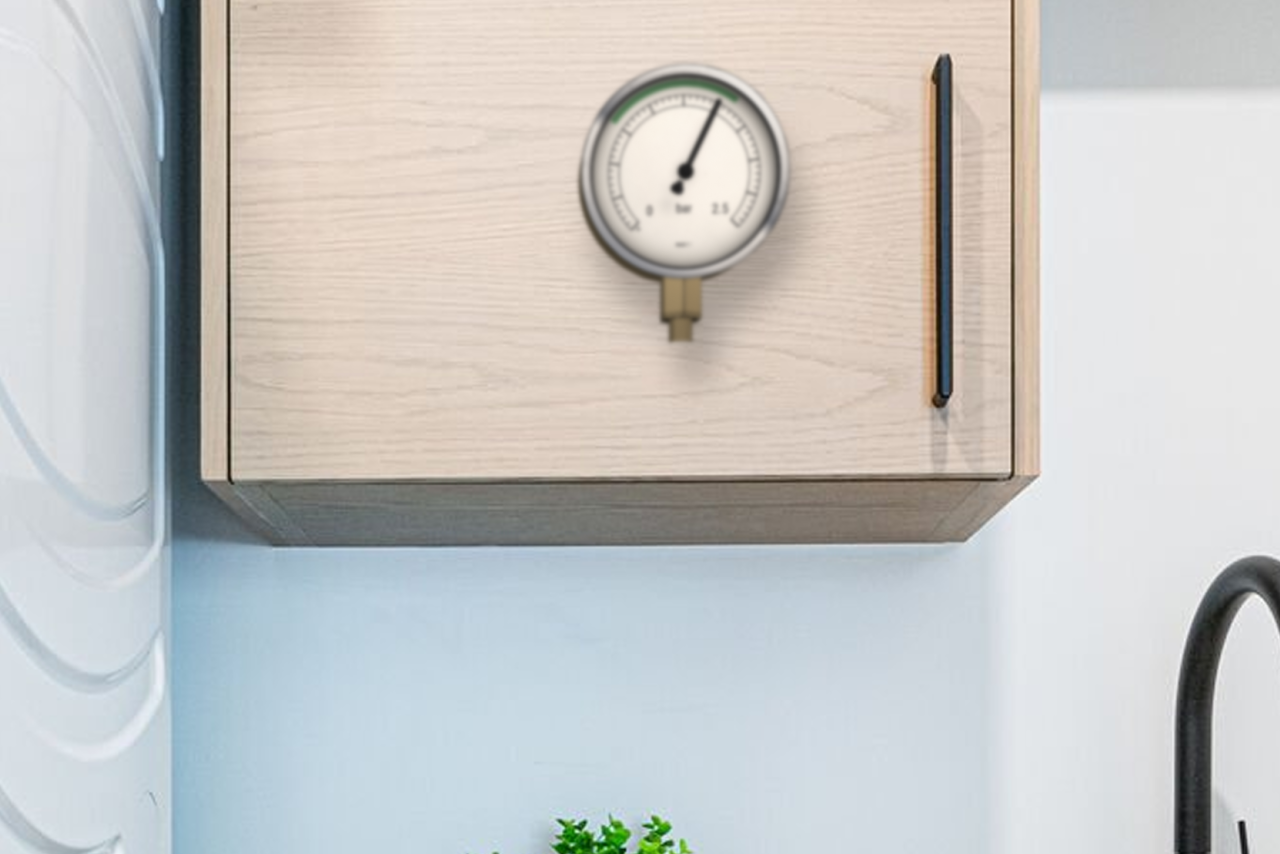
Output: 1.5 bar
